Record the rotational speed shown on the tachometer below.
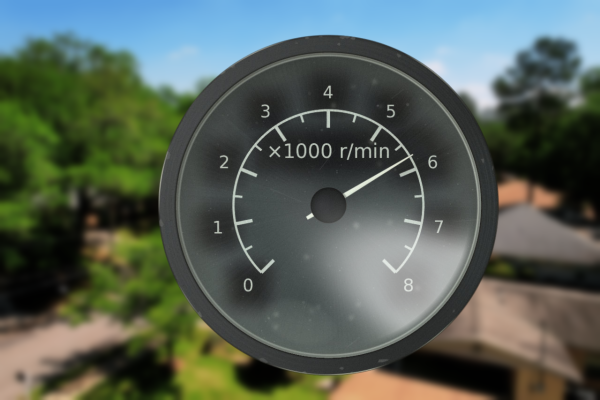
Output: 5750 rpm
